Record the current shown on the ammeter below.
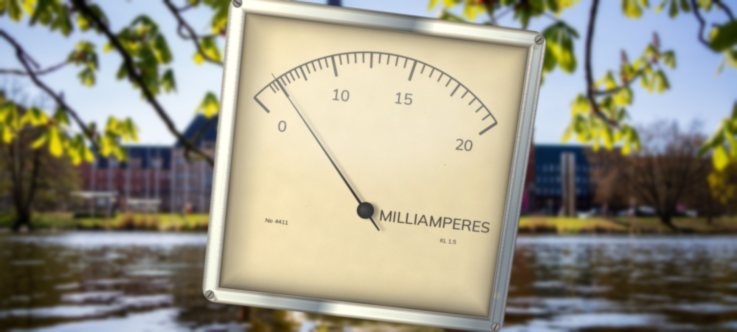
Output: 5 mA
